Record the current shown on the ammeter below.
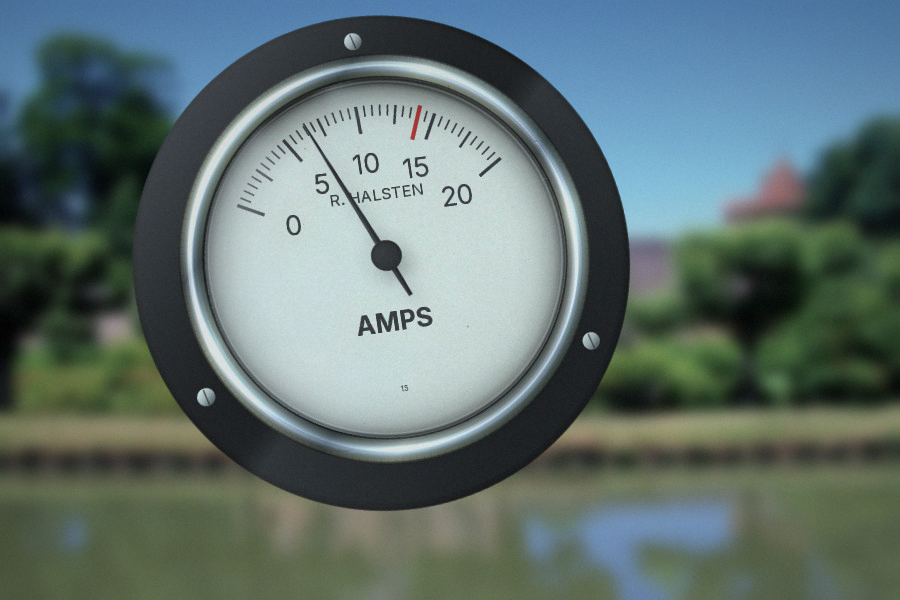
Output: 6.5 A
